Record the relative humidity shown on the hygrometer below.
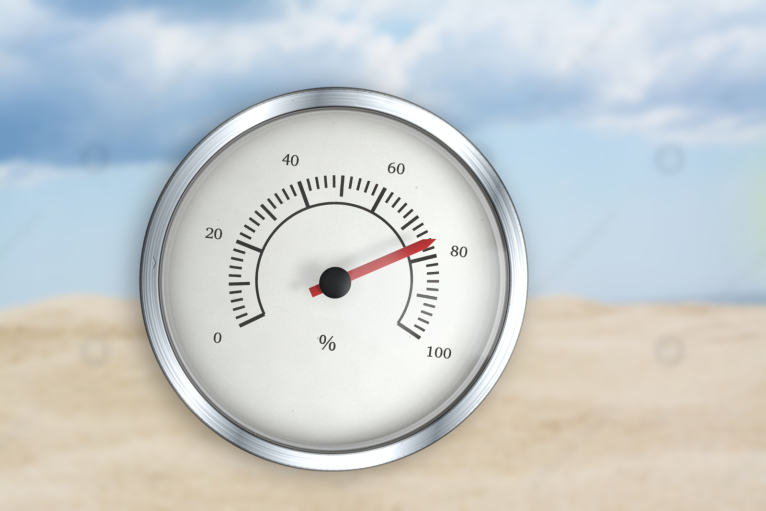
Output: 76 %
